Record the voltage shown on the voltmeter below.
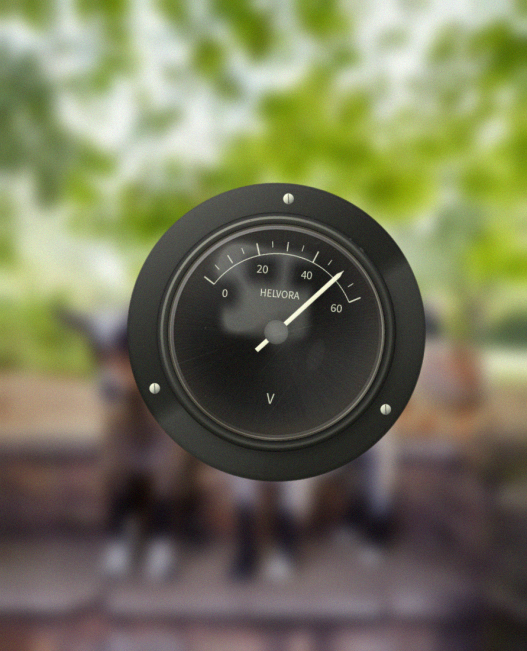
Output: 50 V
